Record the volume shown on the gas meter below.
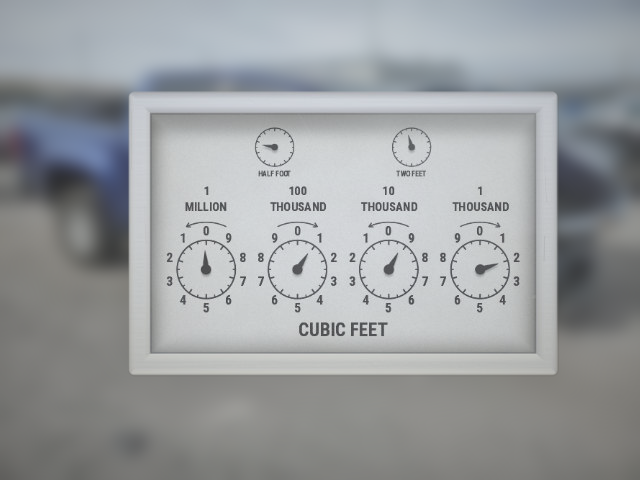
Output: 9200 ft³
